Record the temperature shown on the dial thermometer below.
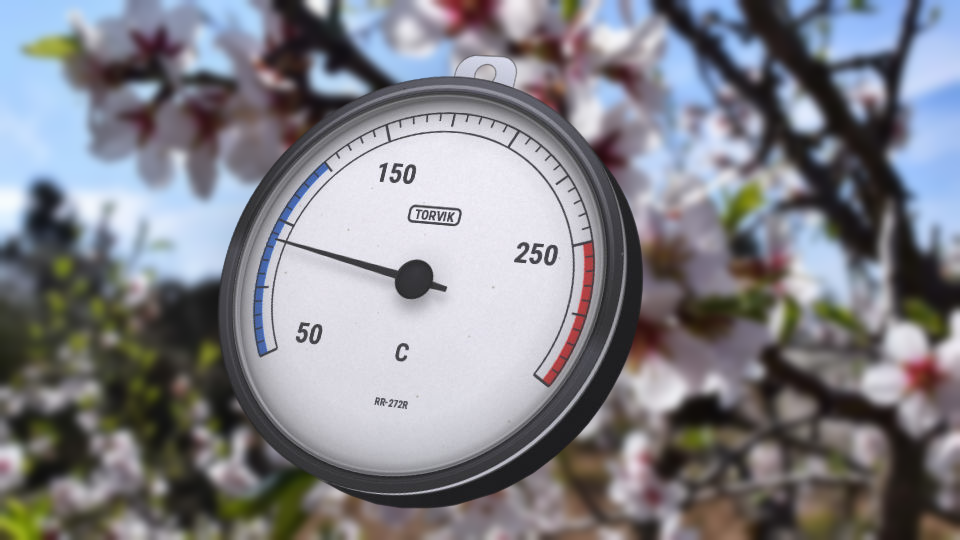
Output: 92.5 °C
